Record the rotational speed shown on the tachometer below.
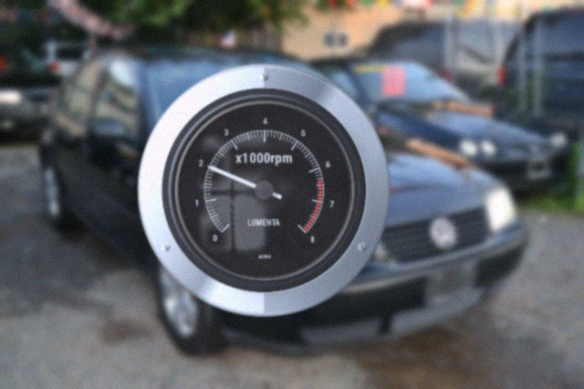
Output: 2000 rpm
